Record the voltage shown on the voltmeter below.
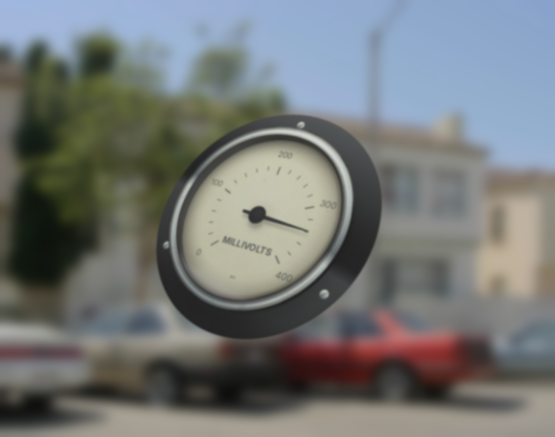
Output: 340 mV
